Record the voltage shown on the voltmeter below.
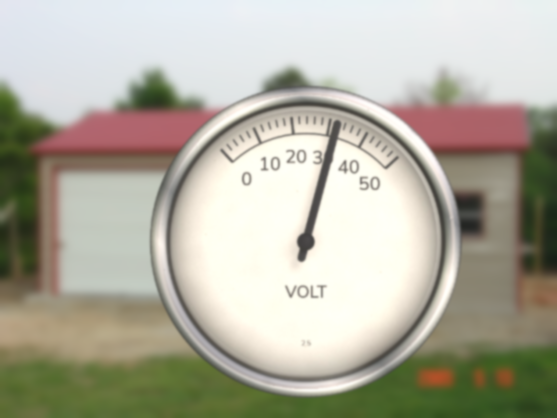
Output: 32 V
